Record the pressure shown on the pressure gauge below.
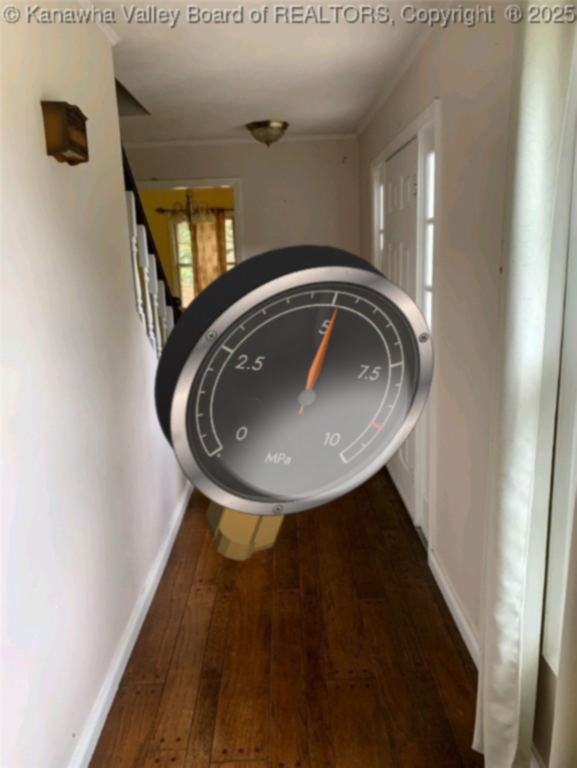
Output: 5 MPa
